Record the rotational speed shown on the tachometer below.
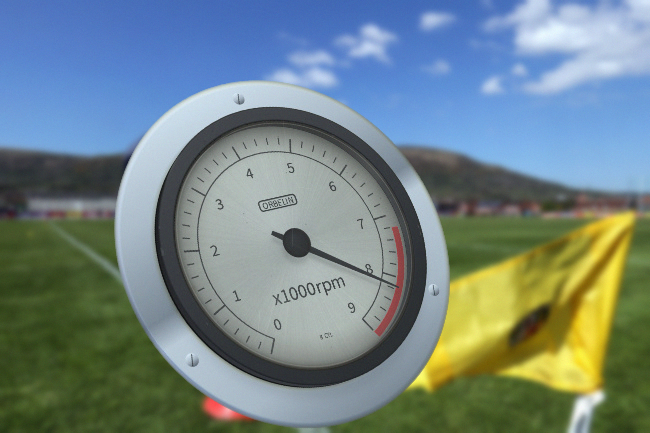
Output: 8200 rpm
